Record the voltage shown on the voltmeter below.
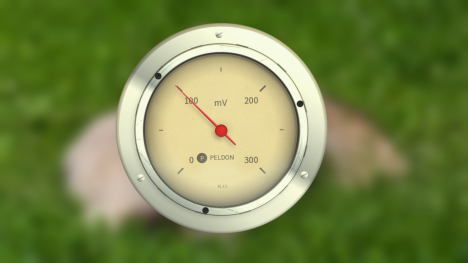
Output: 100 mV
